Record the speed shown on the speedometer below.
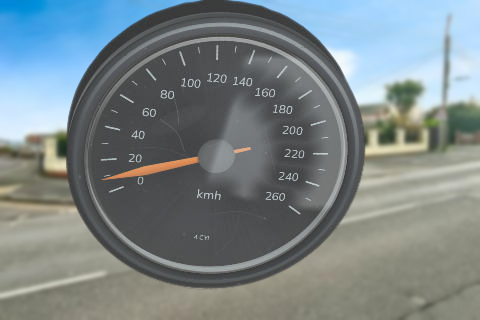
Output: 10 km/h
